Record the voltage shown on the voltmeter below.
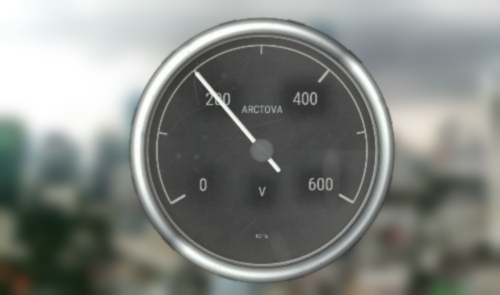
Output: 200 V
